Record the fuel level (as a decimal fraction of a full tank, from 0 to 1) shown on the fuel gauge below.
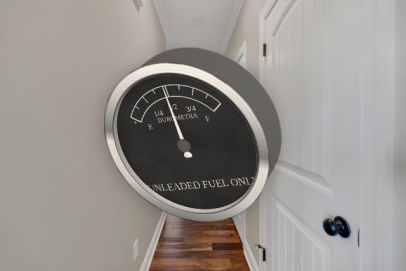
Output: 0.5
